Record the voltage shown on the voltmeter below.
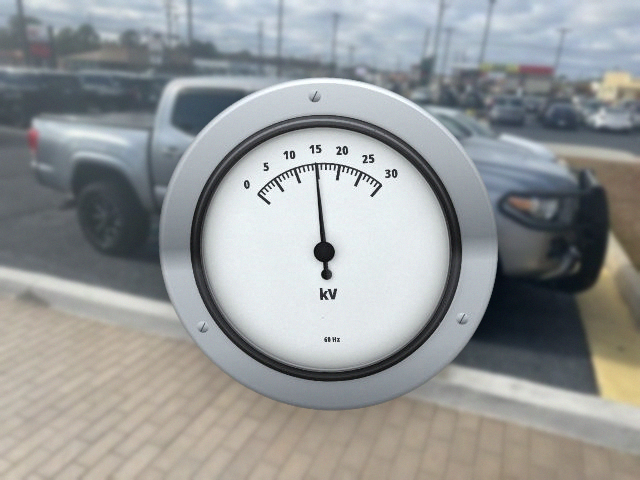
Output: 15 kV
